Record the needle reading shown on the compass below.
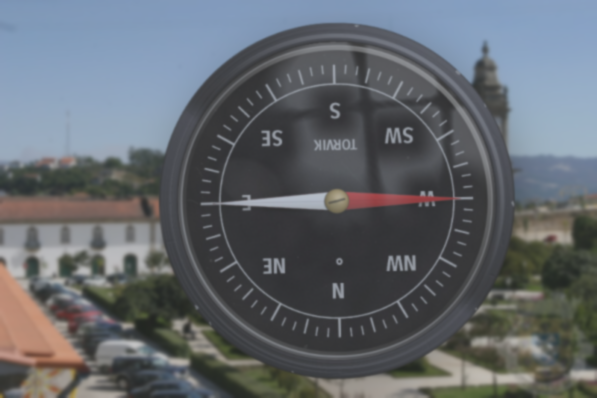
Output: 270 °
